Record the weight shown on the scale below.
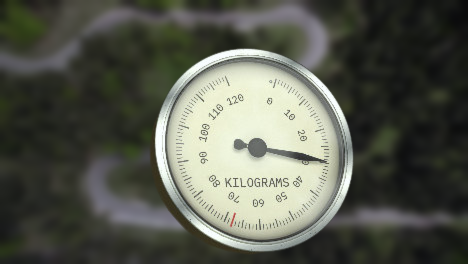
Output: 30 kg
